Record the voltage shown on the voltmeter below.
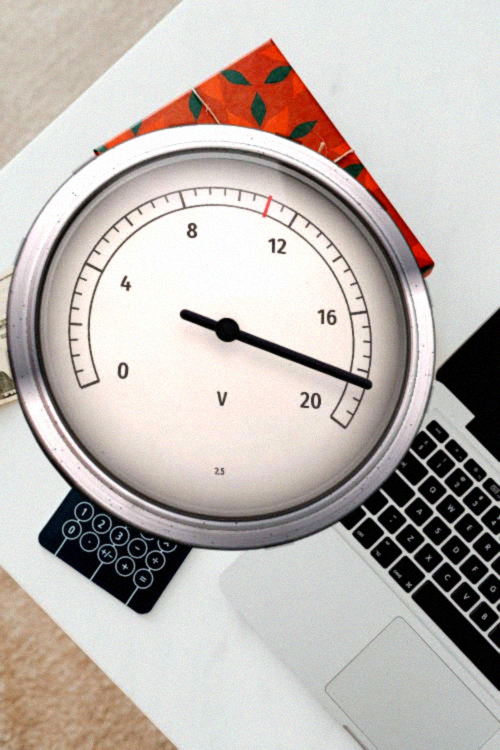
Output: 18.5 V
